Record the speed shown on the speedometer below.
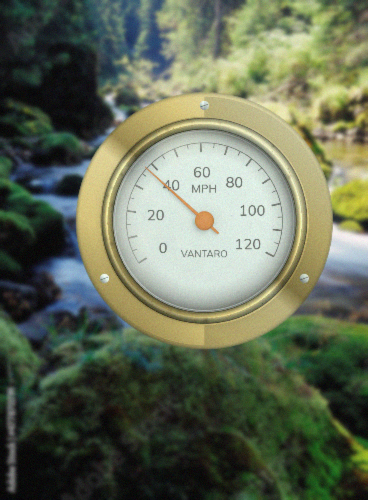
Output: 37.5 mph
